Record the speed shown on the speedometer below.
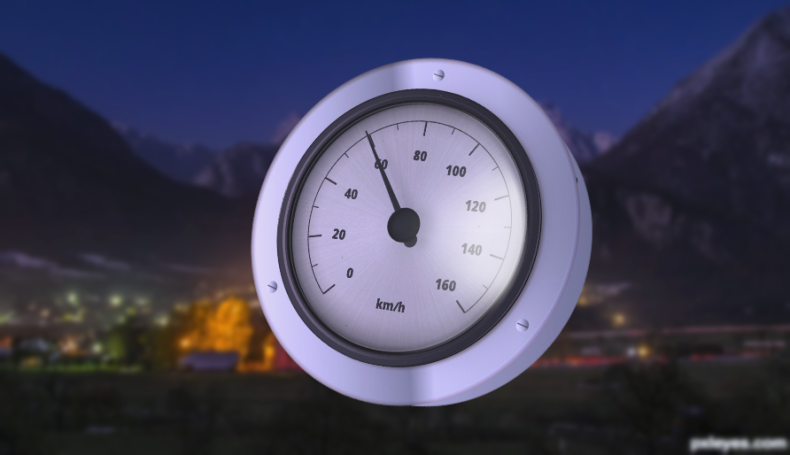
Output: 60 km/h
